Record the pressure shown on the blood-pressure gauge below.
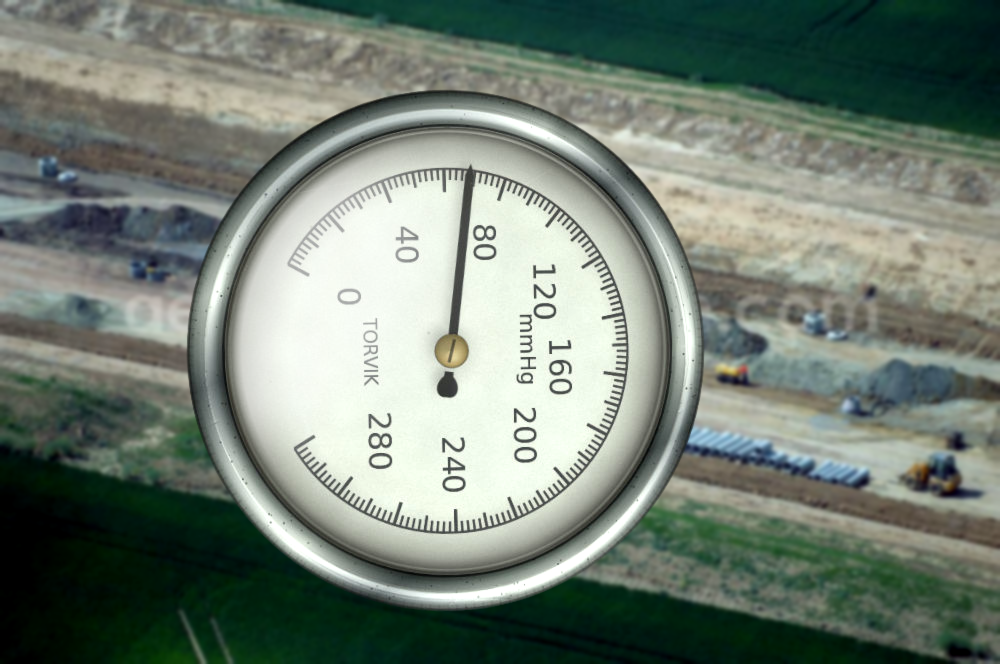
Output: 68 mmHg
